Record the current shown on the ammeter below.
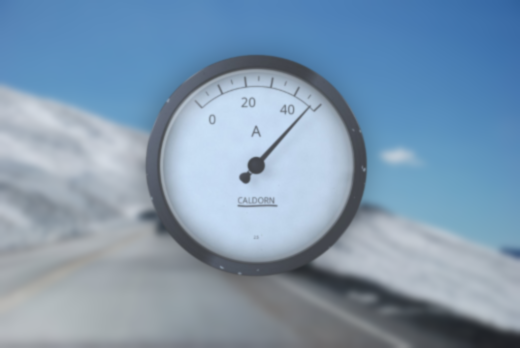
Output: 47.5 A
